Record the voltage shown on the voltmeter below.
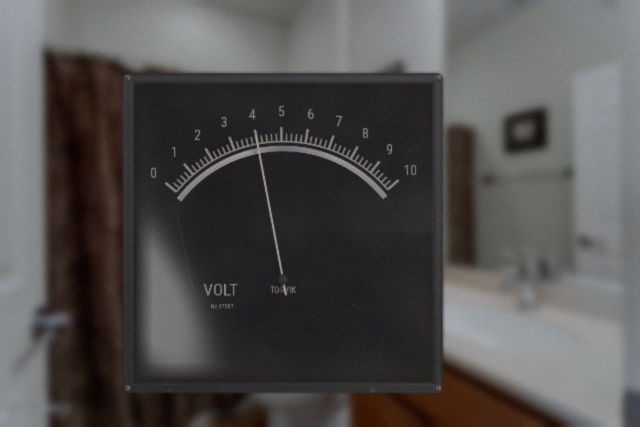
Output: 4 V
